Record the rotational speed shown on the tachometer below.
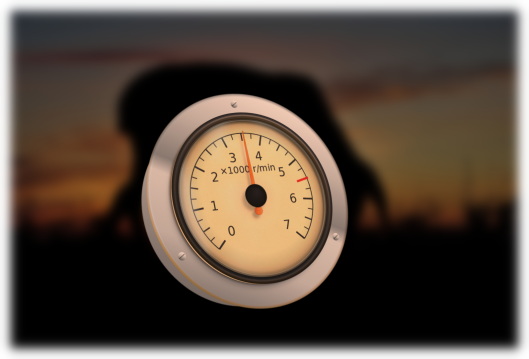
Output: 3500 rpm
